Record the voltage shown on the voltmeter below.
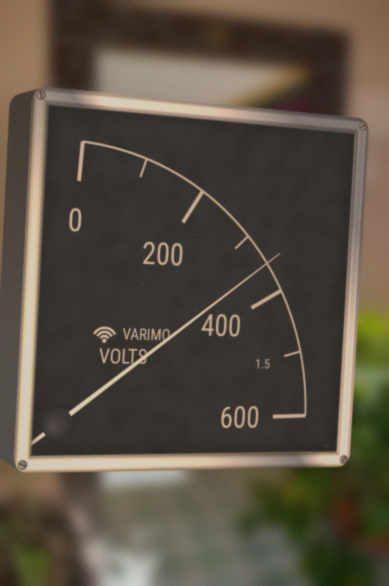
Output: 350 V
